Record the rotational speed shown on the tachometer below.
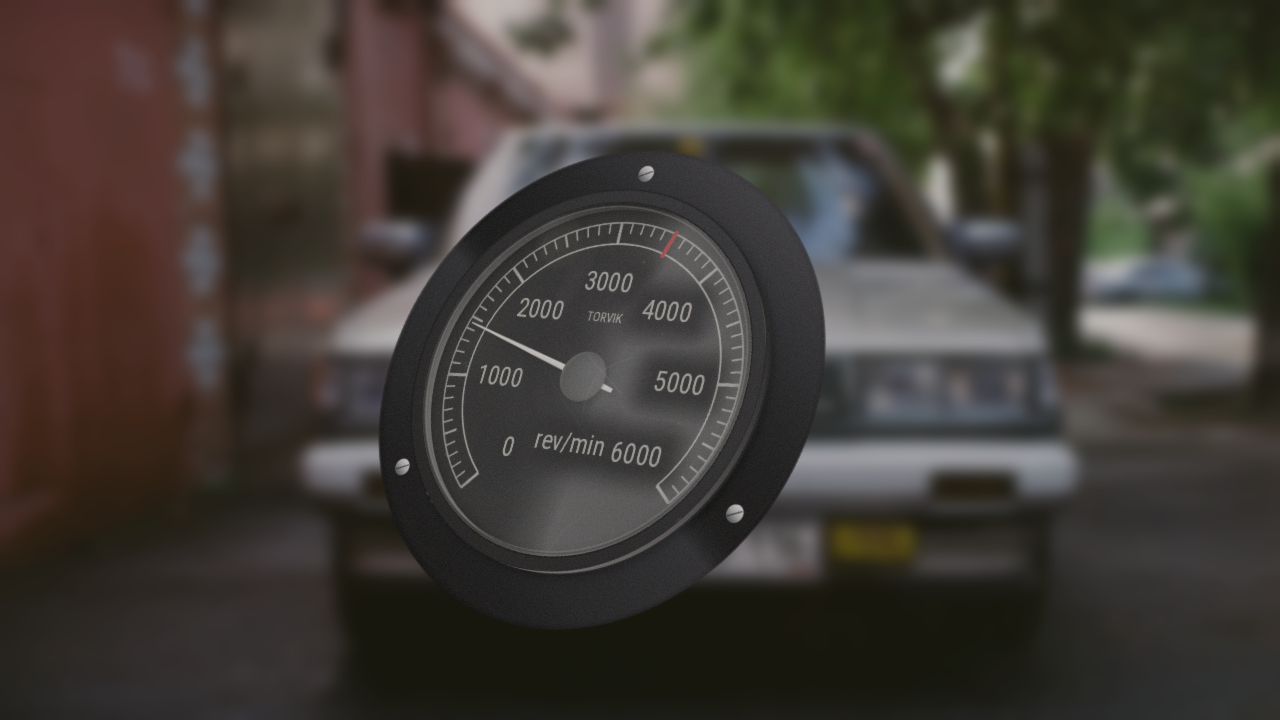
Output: 1450 rpm
